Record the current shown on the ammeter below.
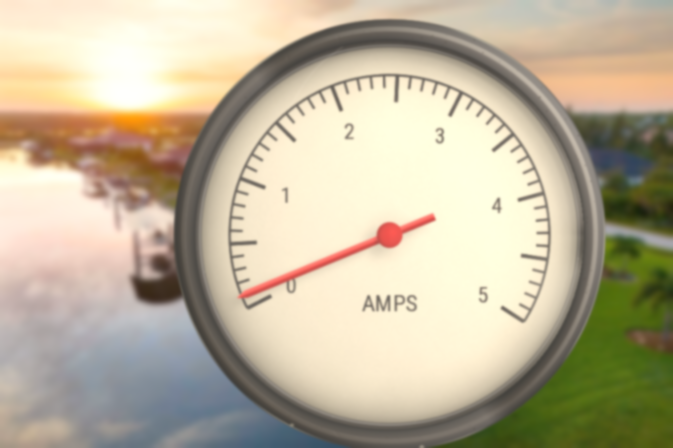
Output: 0.1 A
